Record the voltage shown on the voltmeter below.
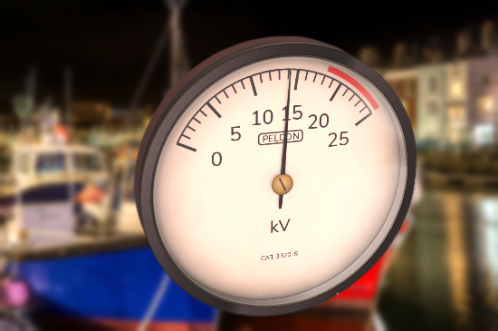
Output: 14 kV
